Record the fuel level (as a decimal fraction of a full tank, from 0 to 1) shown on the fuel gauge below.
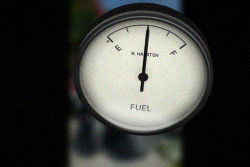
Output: 0.5
